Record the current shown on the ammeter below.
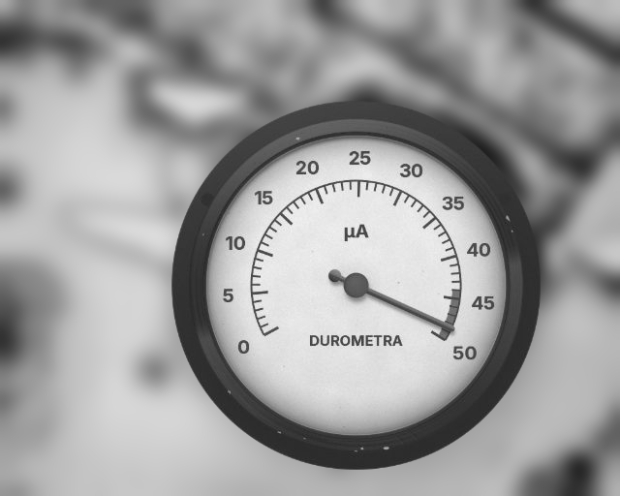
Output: 48.5 µA
